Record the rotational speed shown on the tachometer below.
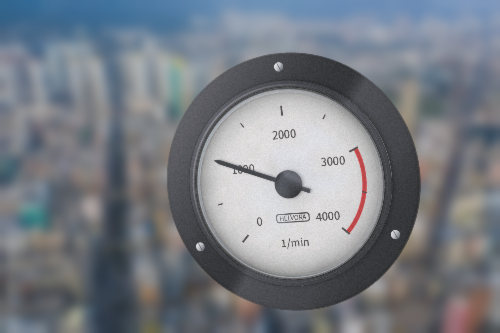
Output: 1000 rpm
